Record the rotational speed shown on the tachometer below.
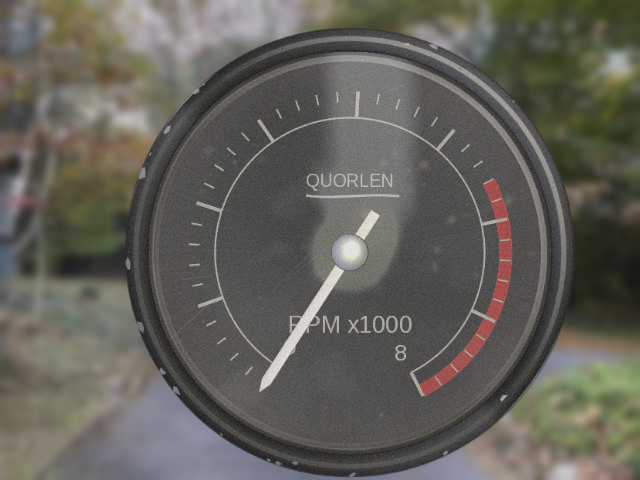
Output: 0 rpm
